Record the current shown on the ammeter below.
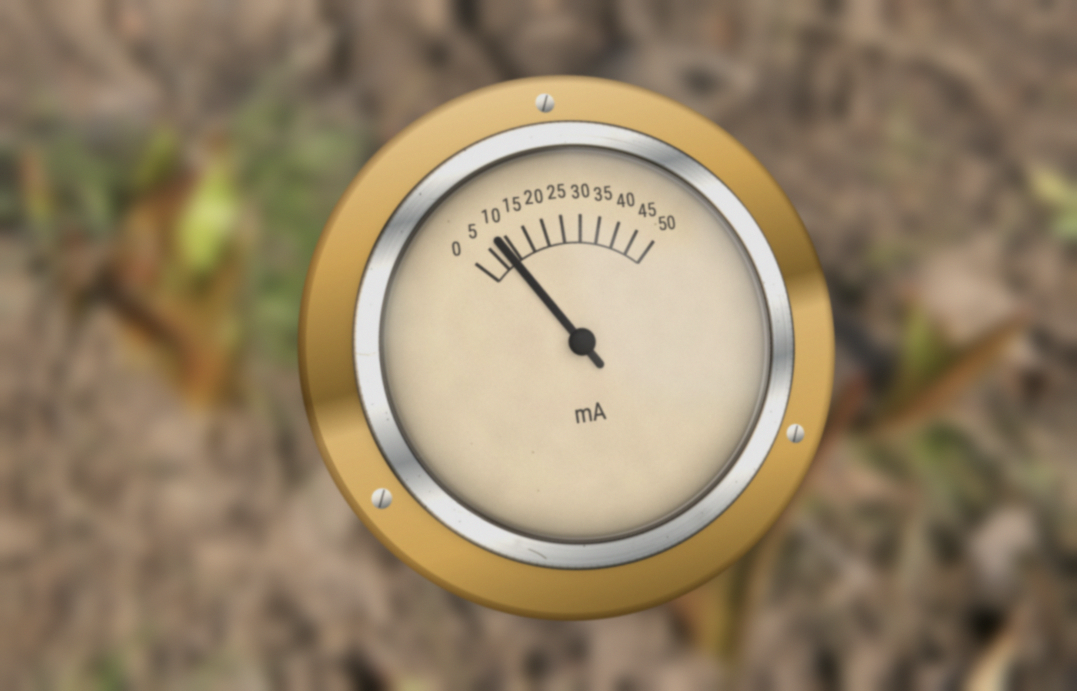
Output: 7.5 mA
